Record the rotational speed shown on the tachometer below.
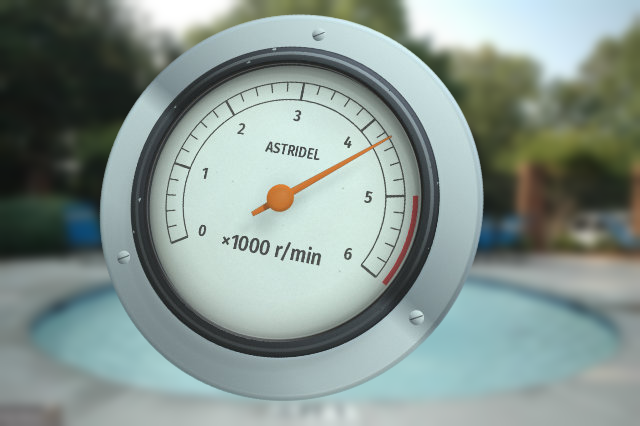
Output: 4300 rpm
